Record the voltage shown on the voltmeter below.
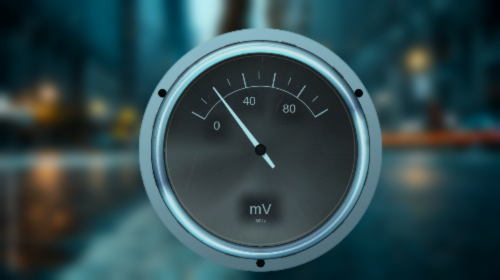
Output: 20 mV
